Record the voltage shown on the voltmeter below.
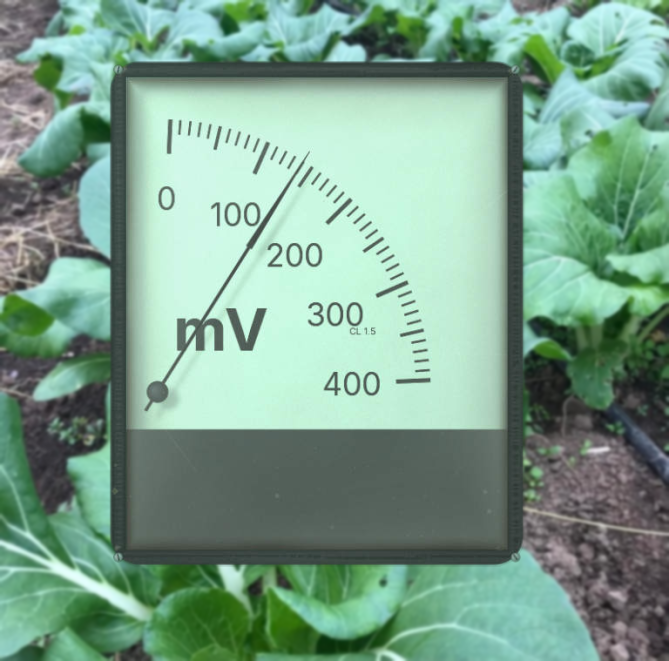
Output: 140 mV
